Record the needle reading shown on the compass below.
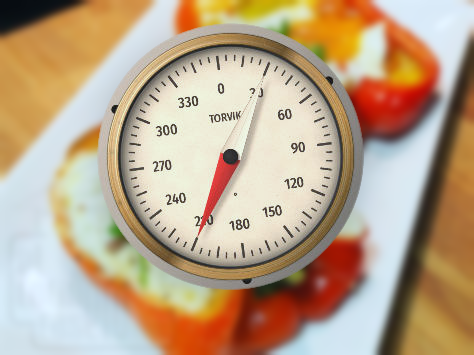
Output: 210 °
